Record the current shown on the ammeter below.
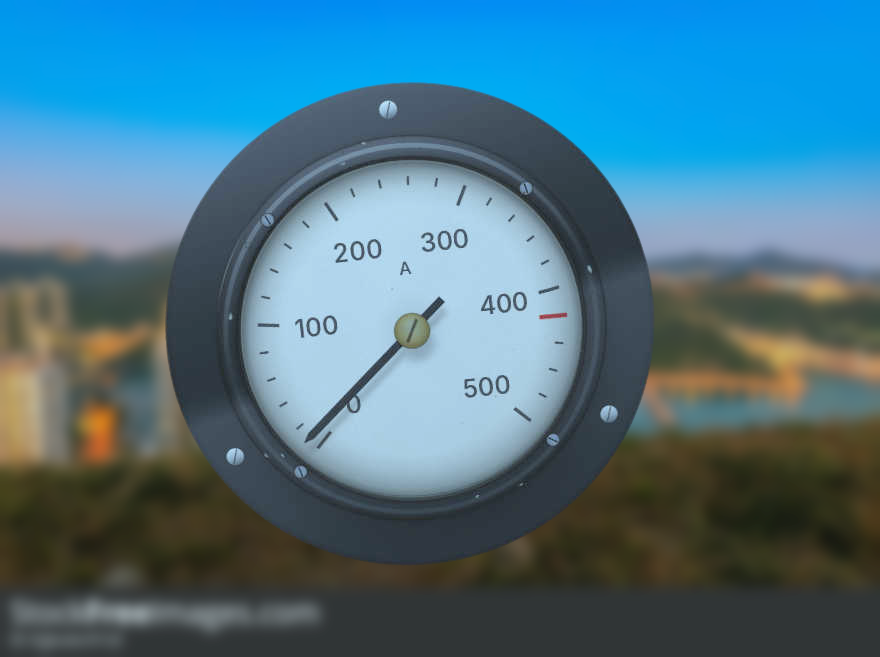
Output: 10 A
